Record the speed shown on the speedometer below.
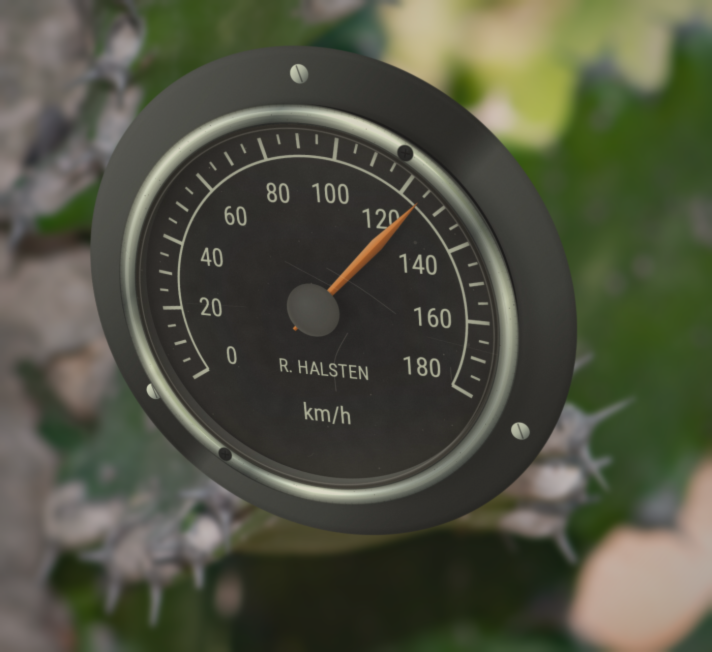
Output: 125 km/h
